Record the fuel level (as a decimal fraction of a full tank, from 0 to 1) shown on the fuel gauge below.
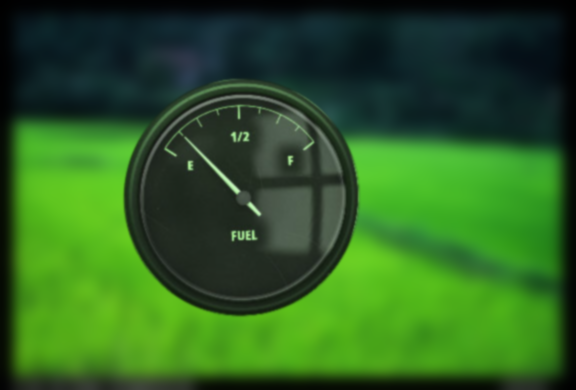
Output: 0.125
